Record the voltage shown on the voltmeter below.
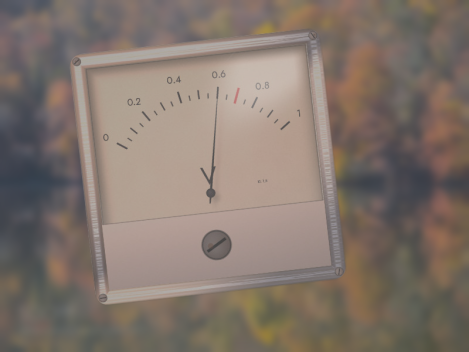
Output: 0.6 V
